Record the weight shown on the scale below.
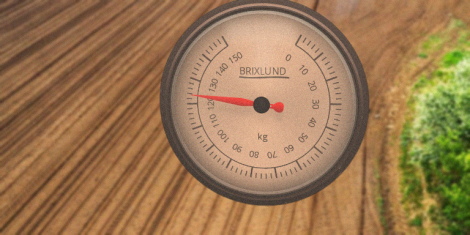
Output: 124 kg
